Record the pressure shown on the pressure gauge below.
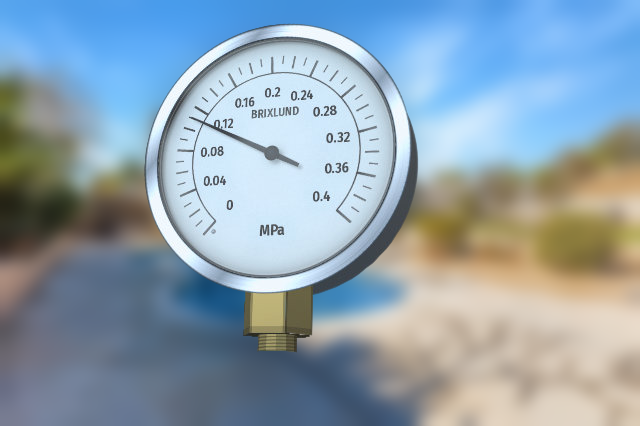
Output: 0.11 MPa
